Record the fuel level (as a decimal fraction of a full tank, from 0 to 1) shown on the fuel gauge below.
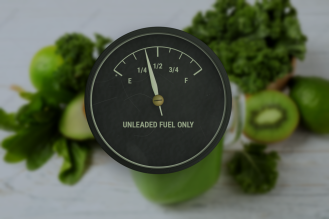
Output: 0.375
